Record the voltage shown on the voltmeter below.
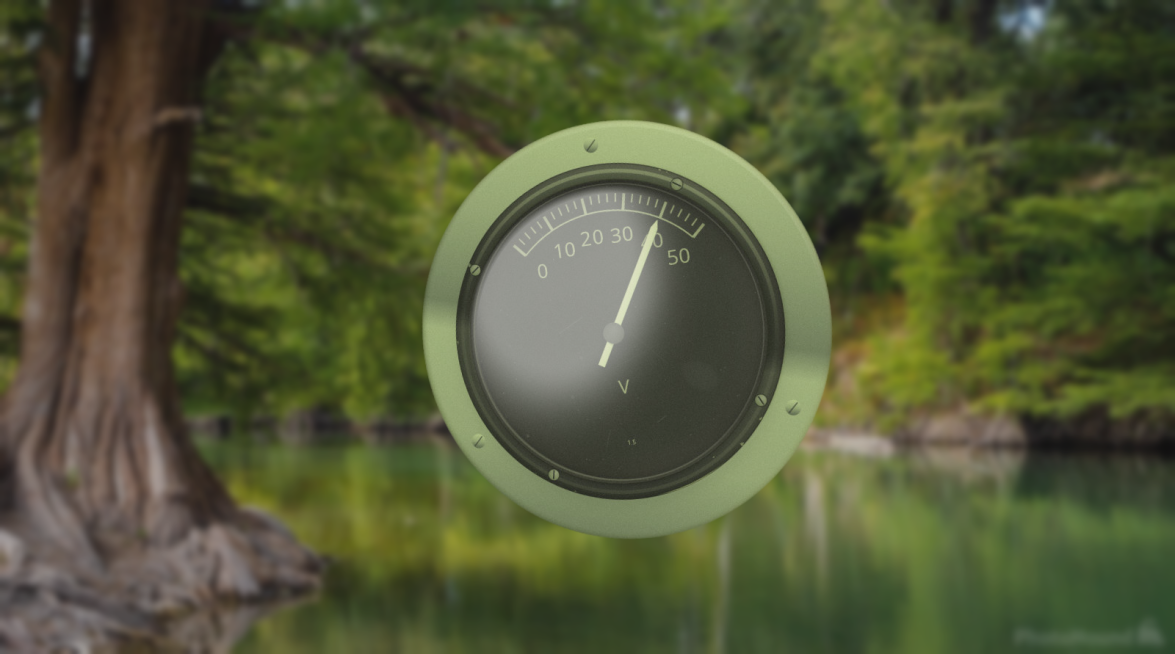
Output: 40 V
